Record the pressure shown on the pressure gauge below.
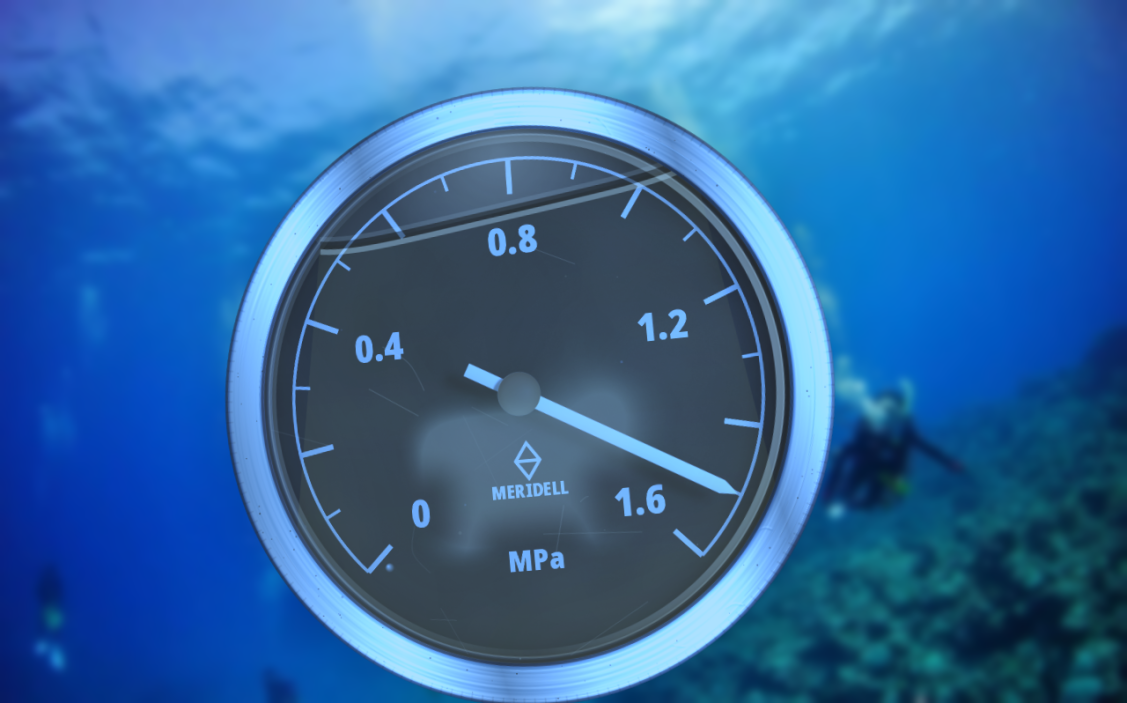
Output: 1.5 MPa
